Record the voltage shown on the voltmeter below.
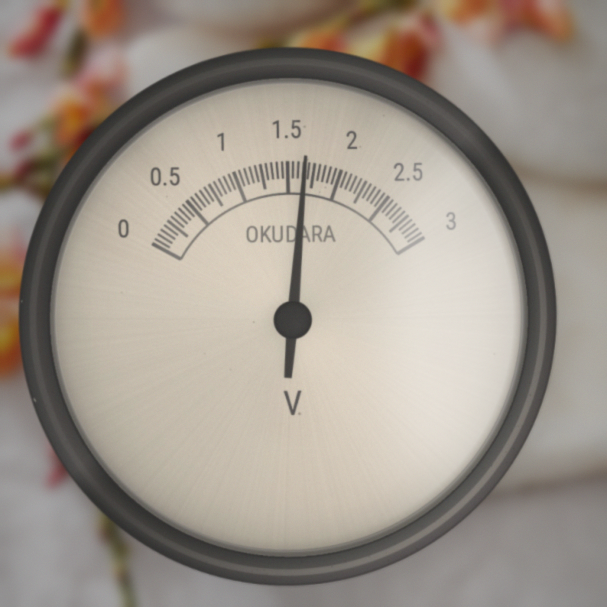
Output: 1.65 V
